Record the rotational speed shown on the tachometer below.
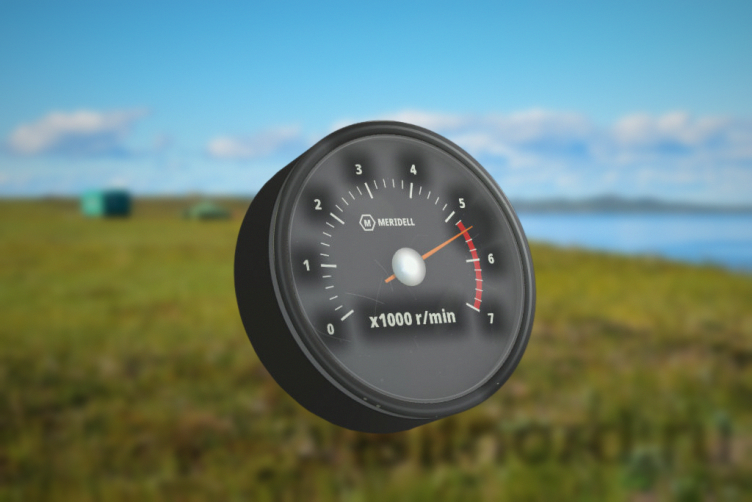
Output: 5400 rpm
